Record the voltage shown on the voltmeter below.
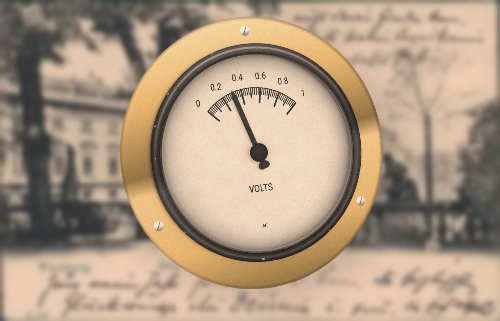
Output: 0.3 V
